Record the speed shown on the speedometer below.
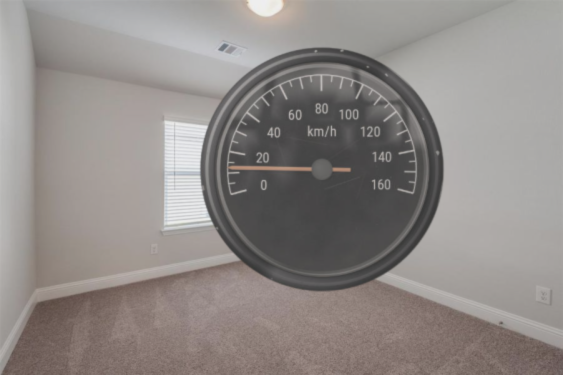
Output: 12.5 km/h
